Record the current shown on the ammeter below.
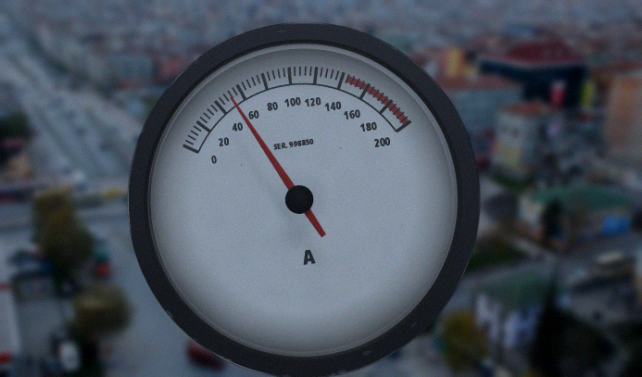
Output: 52 A
